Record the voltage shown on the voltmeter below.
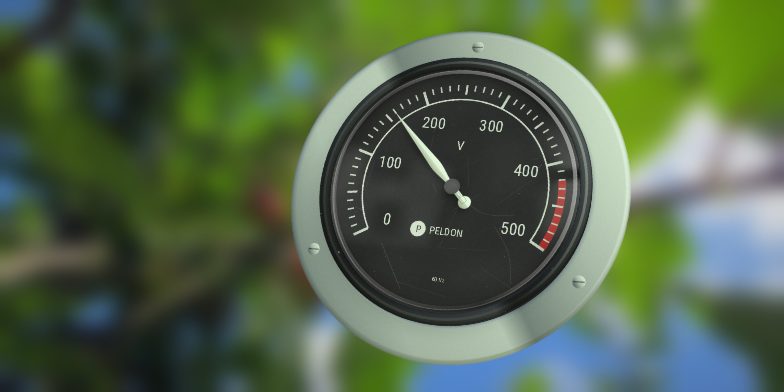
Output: 160 V
